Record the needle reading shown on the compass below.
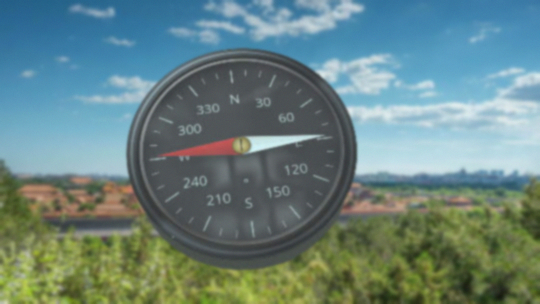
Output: 270 °
